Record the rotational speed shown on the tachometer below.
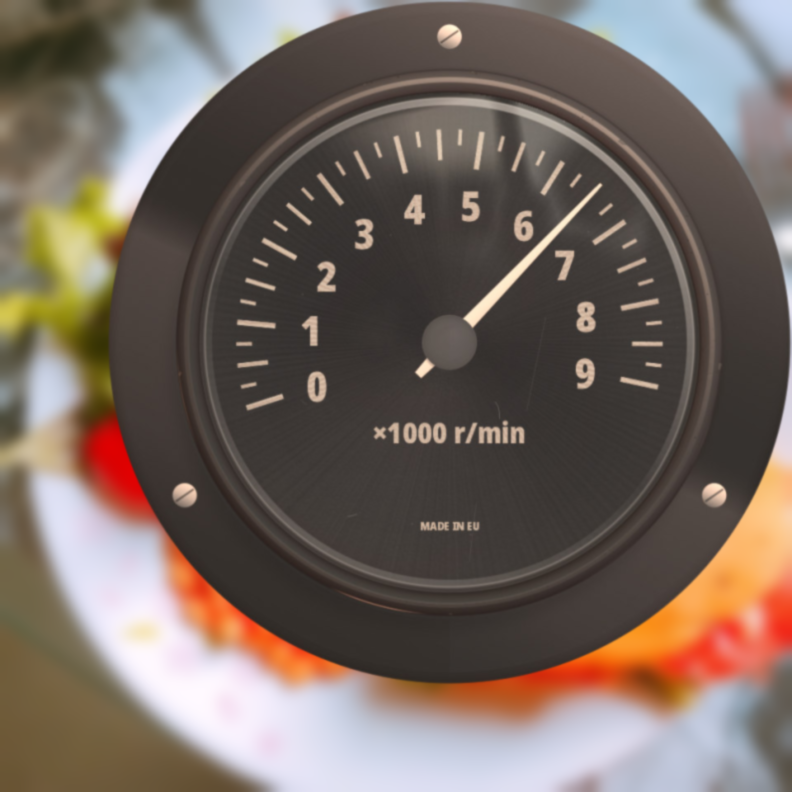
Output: 6500 rpm
